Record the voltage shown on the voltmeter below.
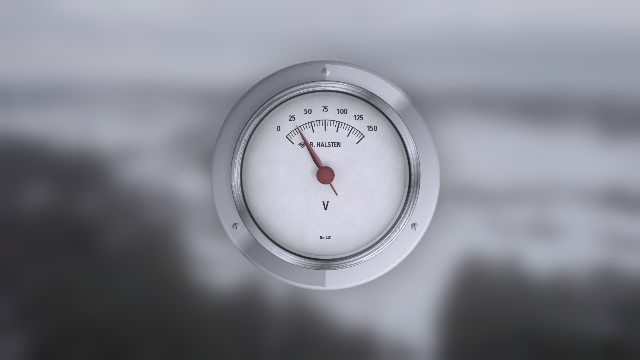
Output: 25 V
